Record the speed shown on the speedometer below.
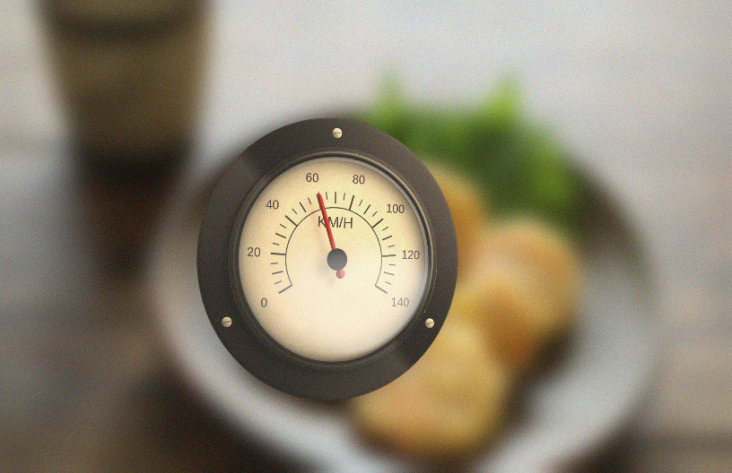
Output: 60 km/h
